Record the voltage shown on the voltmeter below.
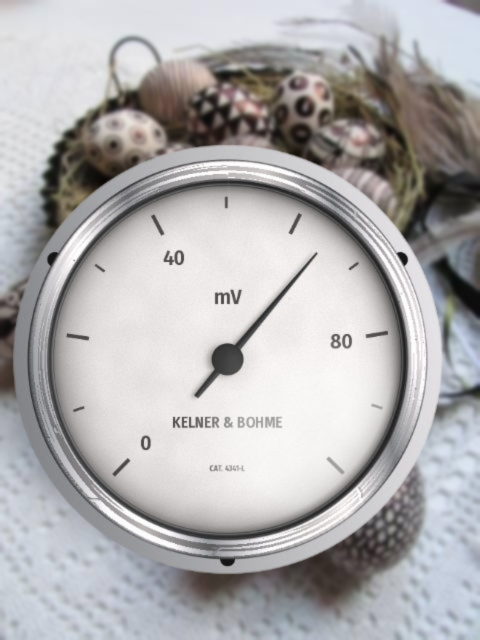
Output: 65 mV
